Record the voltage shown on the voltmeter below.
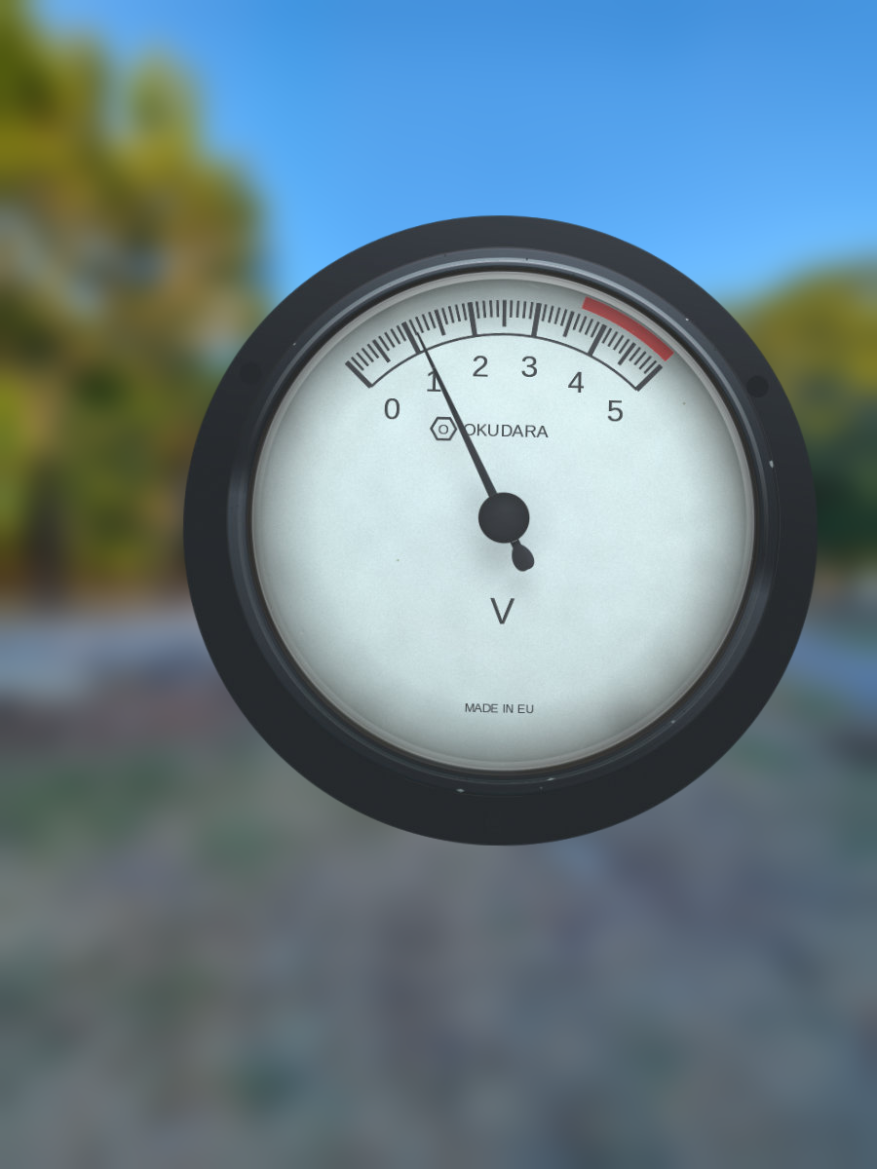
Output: 1.1 V
